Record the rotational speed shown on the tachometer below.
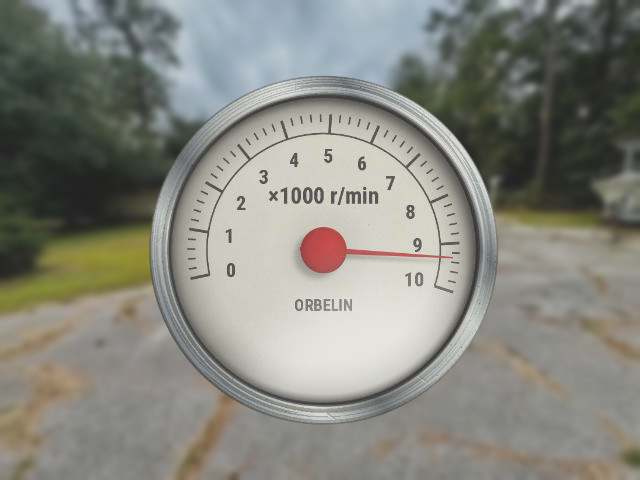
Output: 9300 rpm
